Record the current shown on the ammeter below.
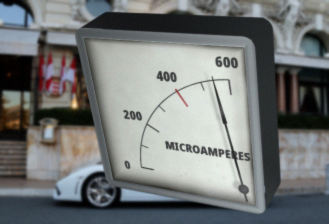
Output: 550 µA
